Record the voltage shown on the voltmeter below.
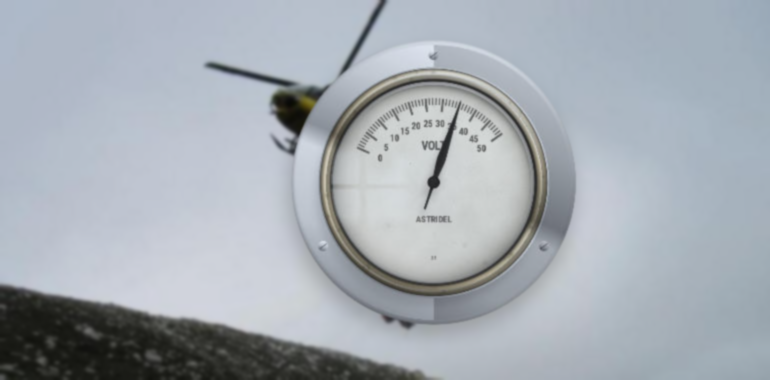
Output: 35 V
